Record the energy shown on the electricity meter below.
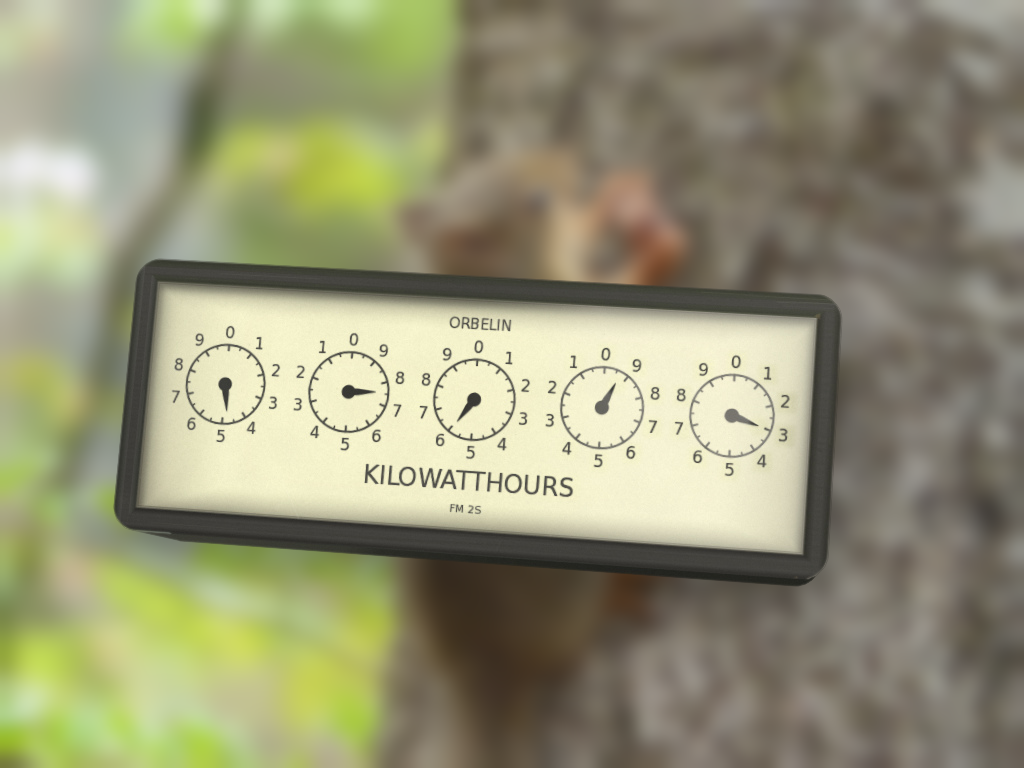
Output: 47593 kWh
